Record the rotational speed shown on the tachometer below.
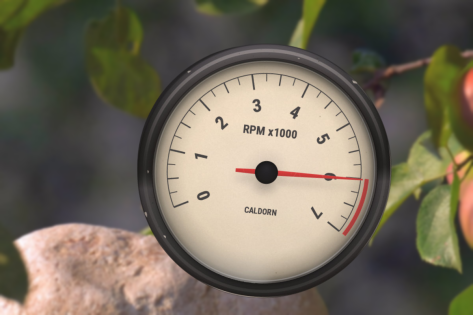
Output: 6000 rpm
